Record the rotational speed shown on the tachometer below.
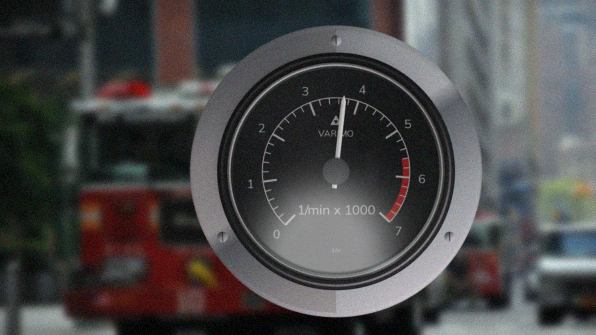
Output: 3700 rpm
